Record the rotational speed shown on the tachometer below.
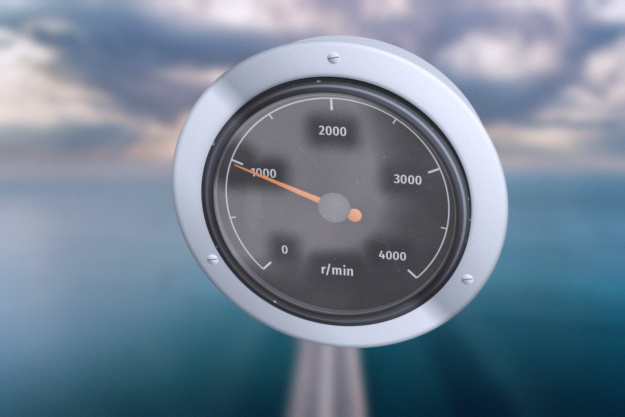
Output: 1000 rpm
